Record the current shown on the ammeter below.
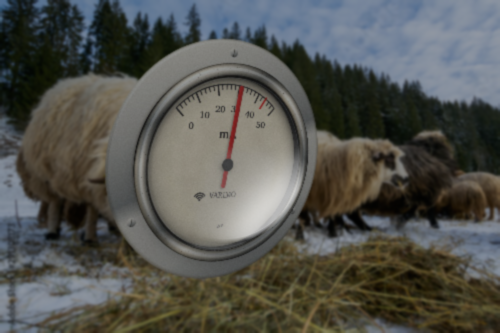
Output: 30 mA
